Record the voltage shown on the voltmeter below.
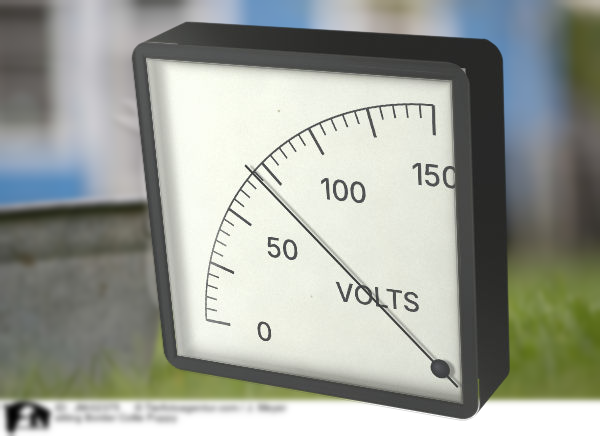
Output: 70 V
